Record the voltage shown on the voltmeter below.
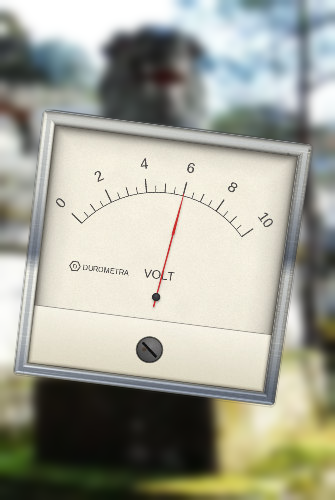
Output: 6 V
